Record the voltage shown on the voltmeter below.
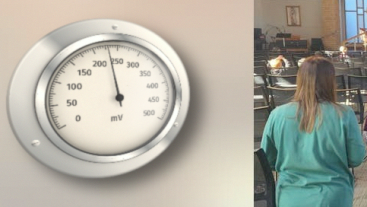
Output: 225 mV
